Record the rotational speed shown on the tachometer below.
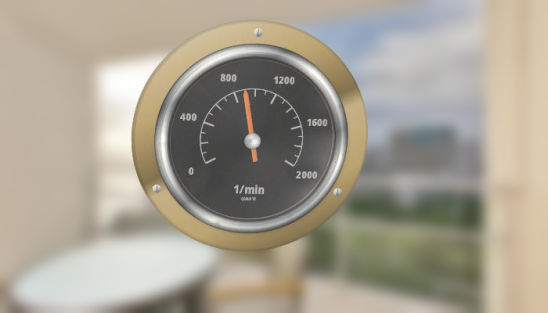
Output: 900 rpm
